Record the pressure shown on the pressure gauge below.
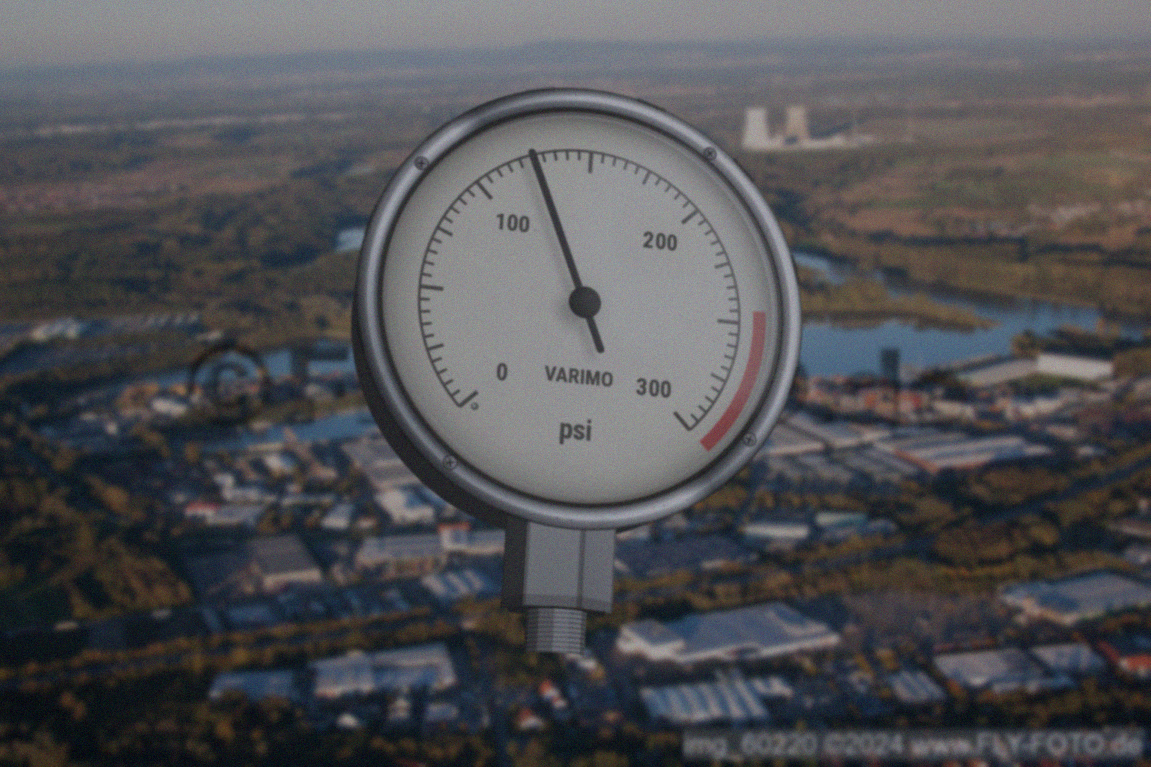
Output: 125 psi
